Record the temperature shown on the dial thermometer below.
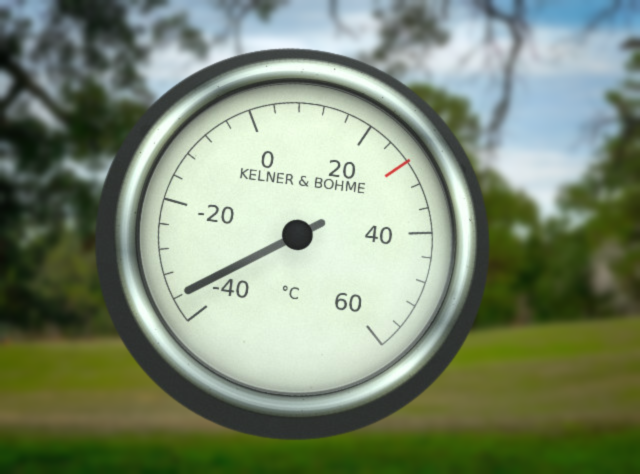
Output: -36 °C
